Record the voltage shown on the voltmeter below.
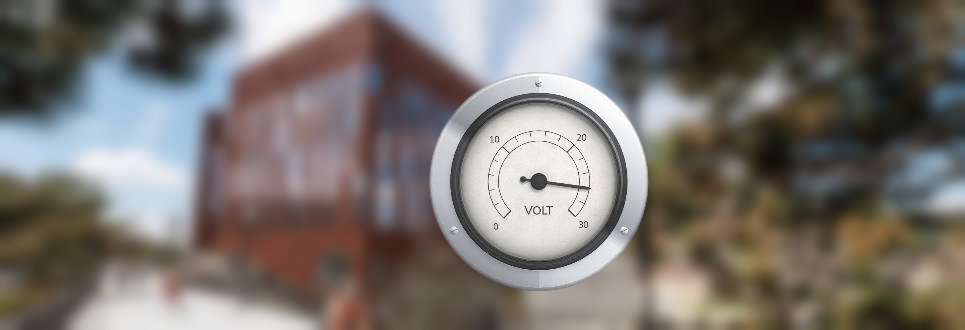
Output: 26 V
